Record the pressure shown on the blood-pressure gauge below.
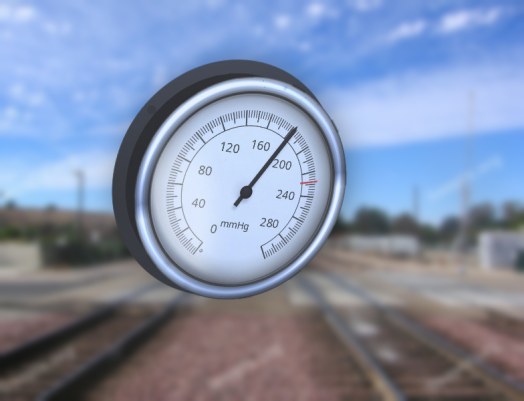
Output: 180 mmHg
